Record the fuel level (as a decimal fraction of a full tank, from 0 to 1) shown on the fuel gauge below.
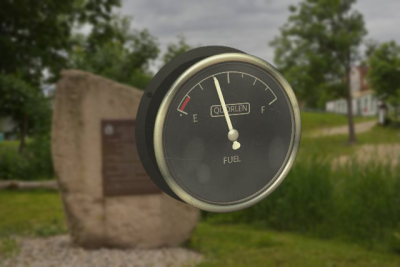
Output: 0.375
